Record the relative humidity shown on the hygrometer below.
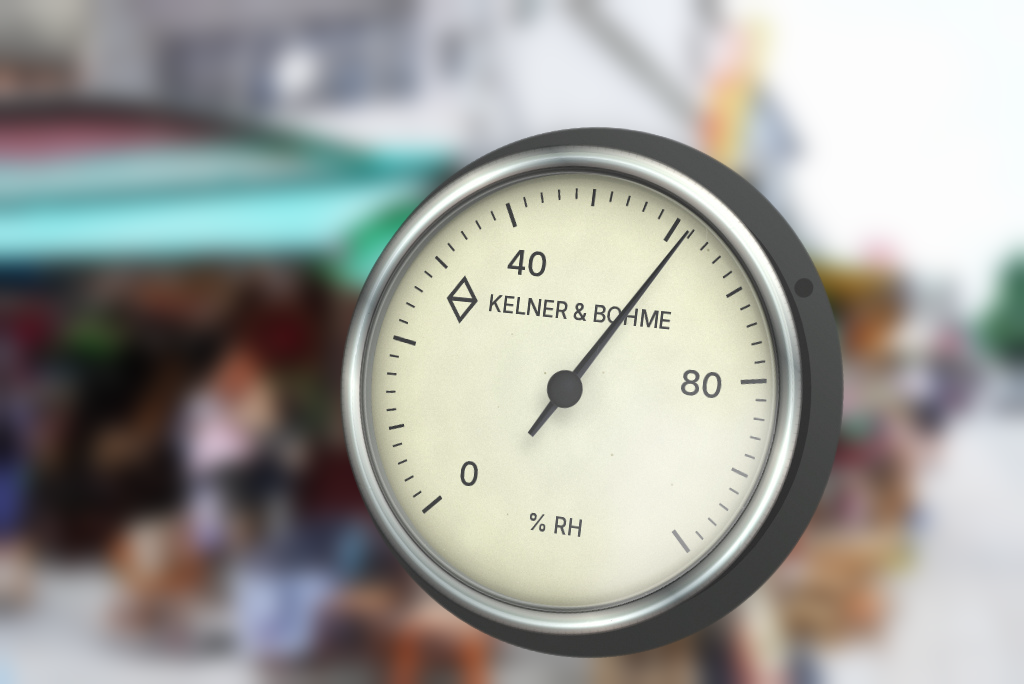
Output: 62 %
